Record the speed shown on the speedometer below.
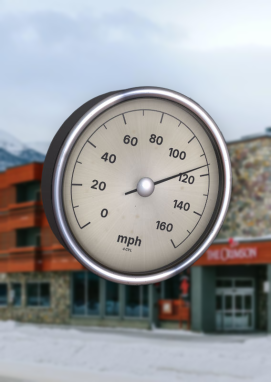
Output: 115 mph
